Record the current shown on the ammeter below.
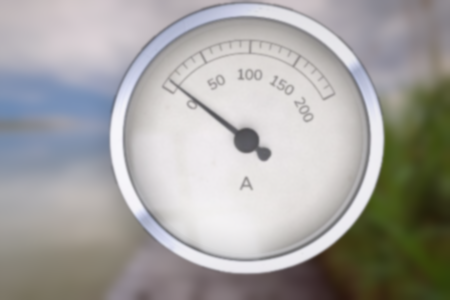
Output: 10 A
